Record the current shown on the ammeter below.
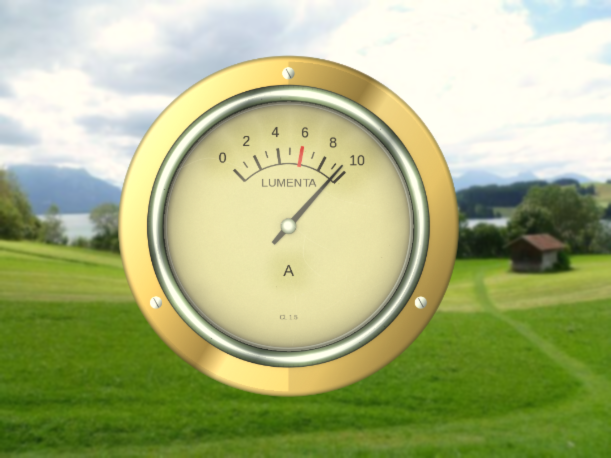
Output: 9.5 A
